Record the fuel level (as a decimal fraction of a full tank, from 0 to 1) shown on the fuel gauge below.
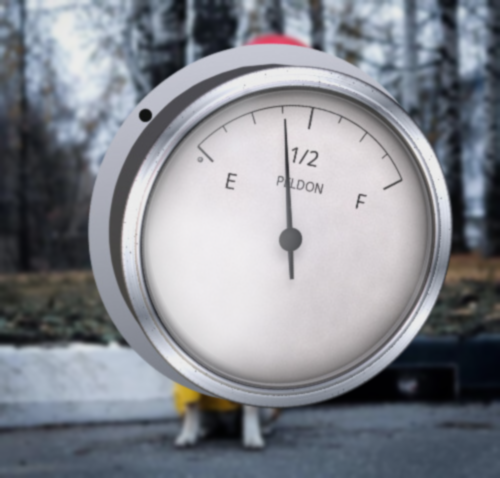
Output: 0.375
